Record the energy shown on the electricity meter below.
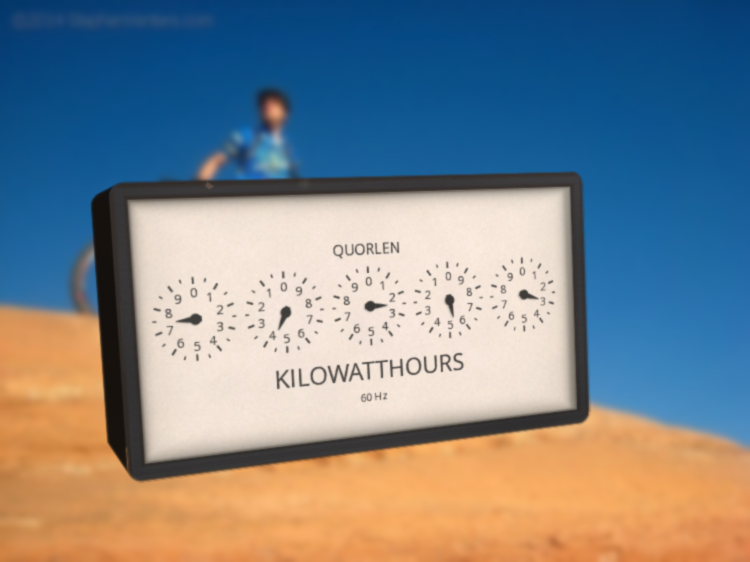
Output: 74253 kWh
